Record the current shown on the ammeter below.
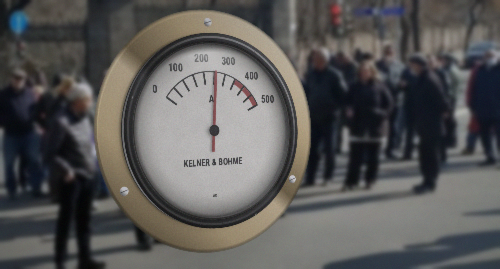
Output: 250 A
